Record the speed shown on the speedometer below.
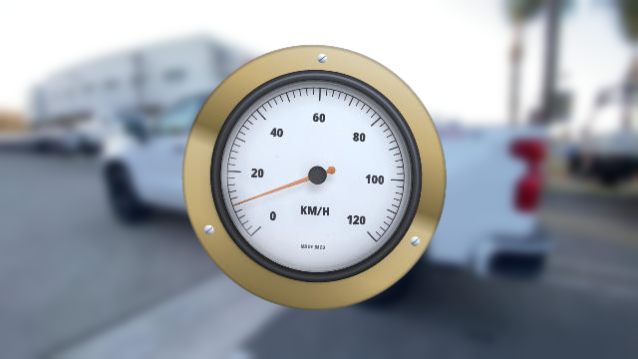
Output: 10 km/h
